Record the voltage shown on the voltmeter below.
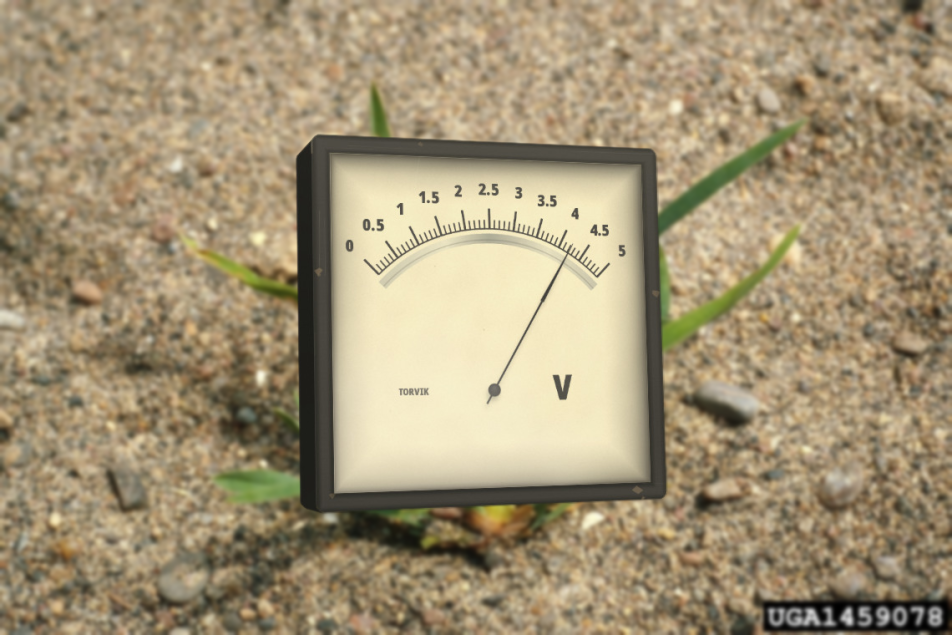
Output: 4.2 V
